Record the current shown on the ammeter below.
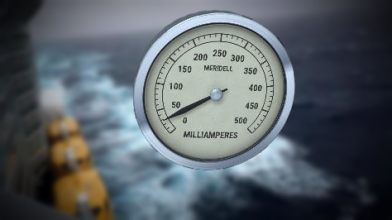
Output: 30 mA
